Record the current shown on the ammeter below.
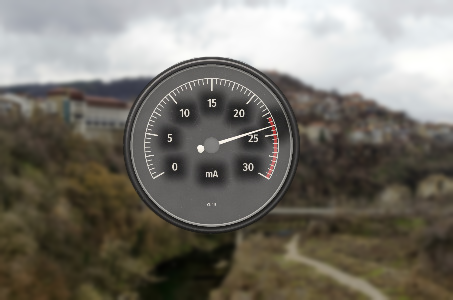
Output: 24 mA
